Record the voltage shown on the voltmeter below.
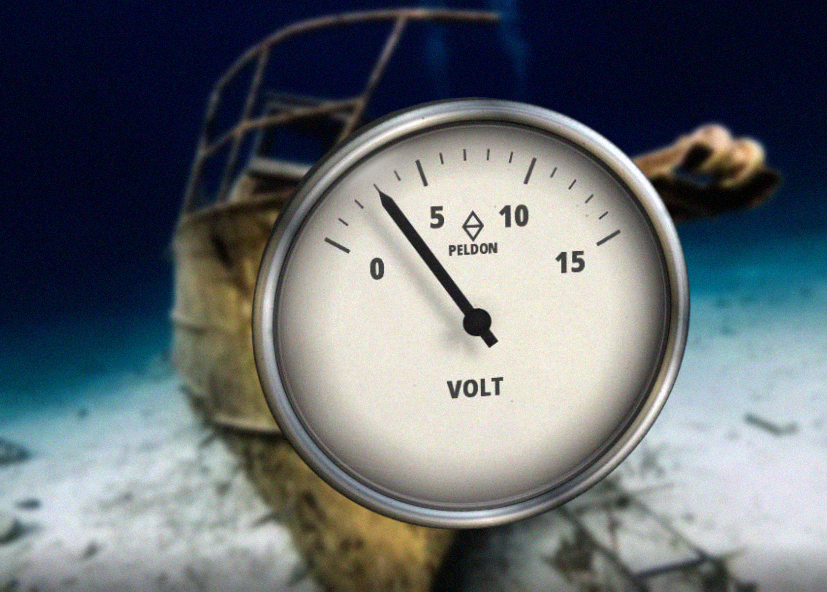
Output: 3 V
